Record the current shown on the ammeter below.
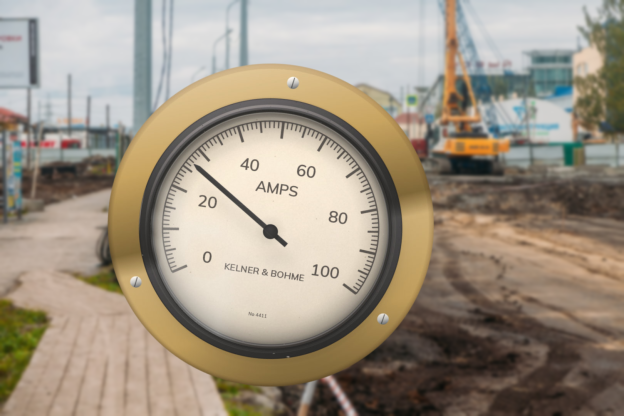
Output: 27 A
